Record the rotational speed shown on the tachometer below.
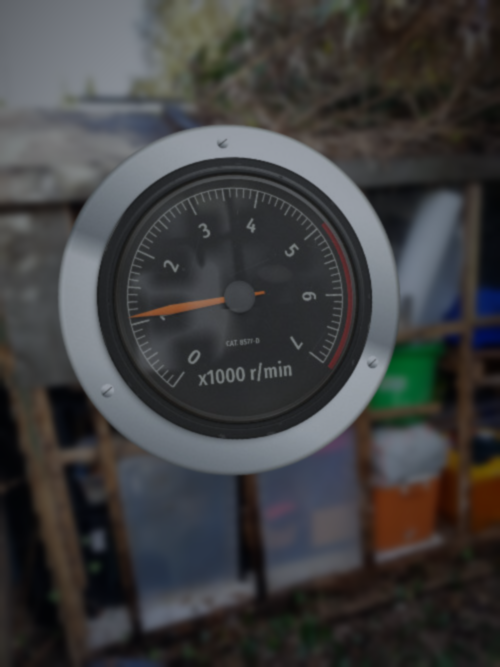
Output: 1100 rpm
